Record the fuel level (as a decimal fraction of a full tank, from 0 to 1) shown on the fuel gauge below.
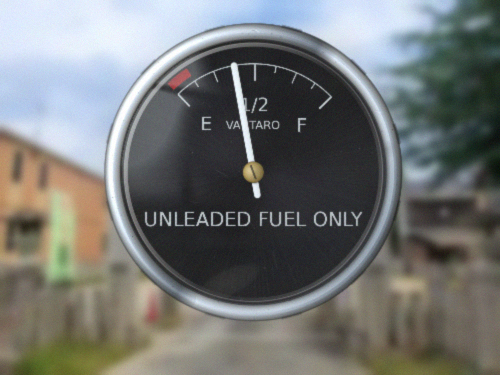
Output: 0.375
